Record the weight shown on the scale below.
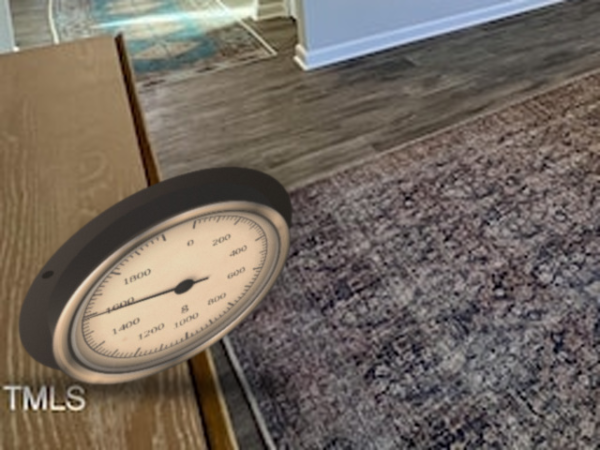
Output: 1600 g
